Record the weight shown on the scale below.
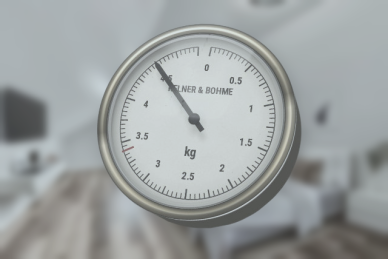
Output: 4.5 kg
